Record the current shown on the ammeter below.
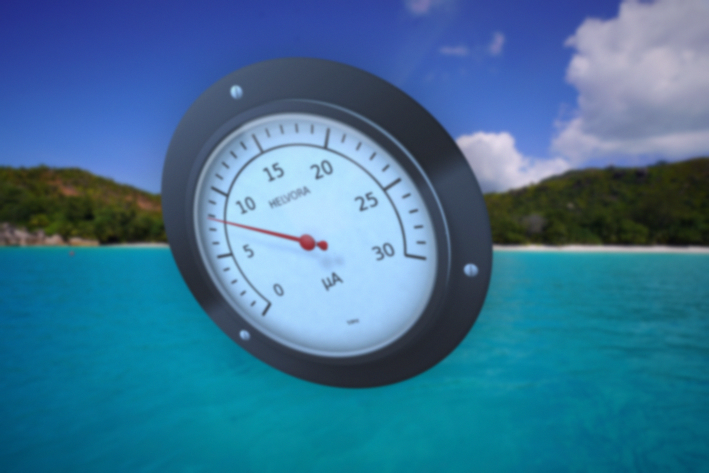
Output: 8 µA
